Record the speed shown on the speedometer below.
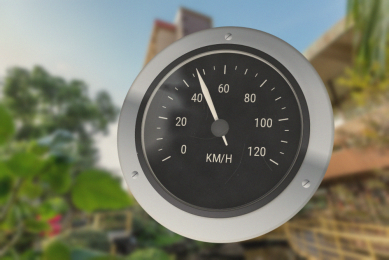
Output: 47.5 km/h
